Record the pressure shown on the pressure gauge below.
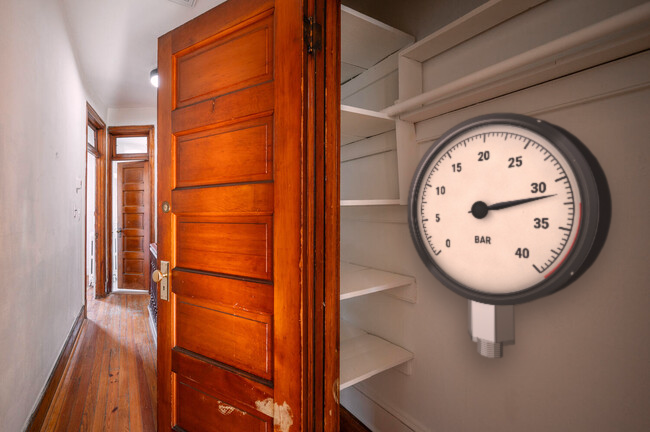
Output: 31.5 bar
